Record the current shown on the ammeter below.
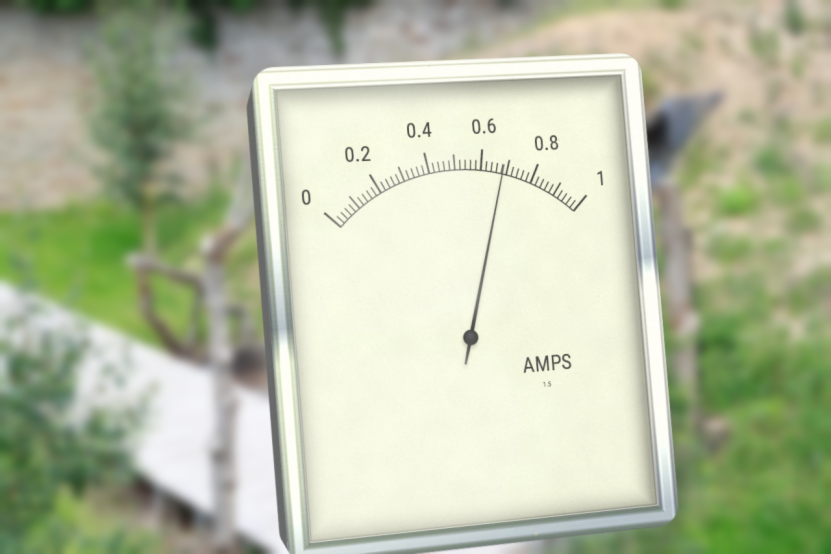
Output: 0.68 A
